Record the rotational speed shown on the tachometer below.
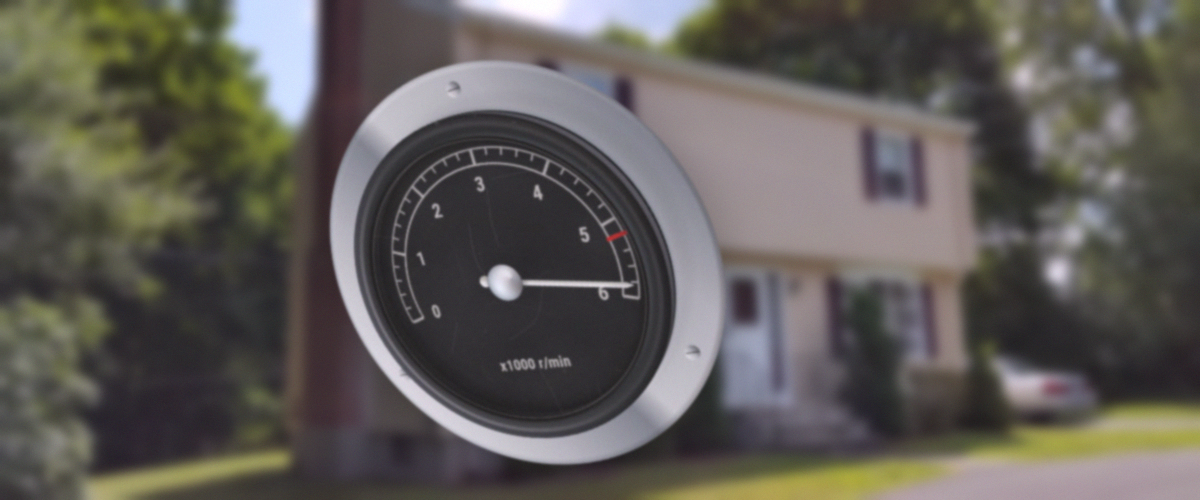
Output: 5800 rpm
